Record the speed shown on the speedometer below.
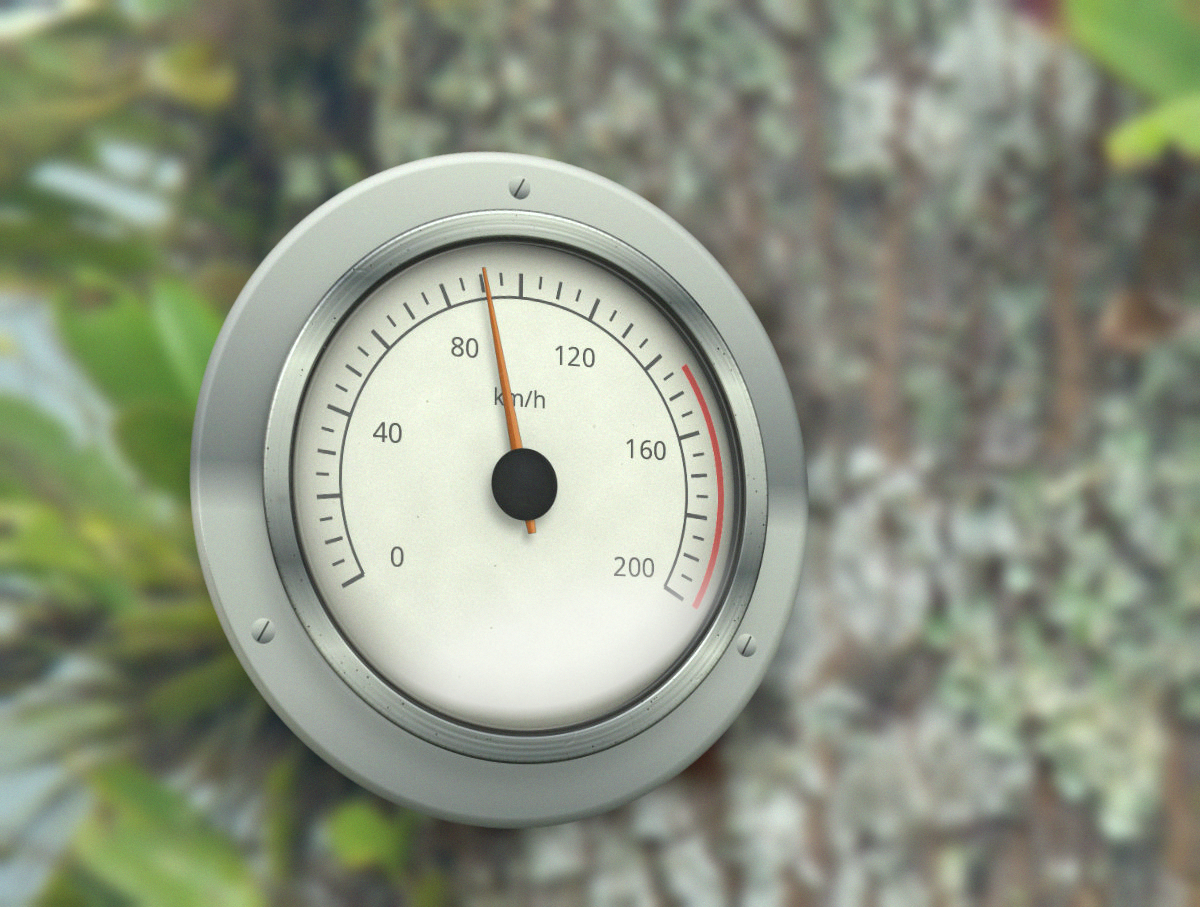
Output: 90 km/h
